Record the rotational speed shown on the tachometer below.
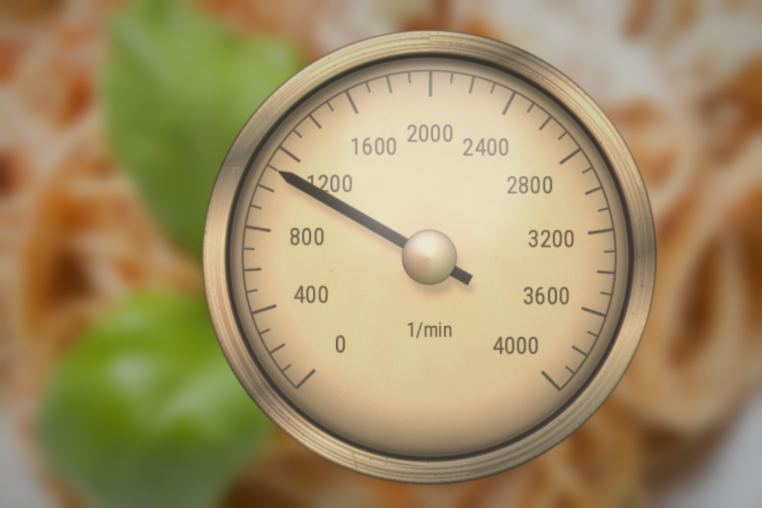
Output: 1100 rpm
